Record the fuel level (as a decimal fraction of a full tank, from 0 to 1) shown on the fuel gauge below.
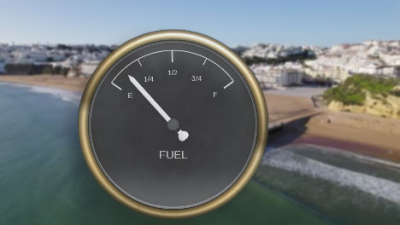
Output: 0.125
